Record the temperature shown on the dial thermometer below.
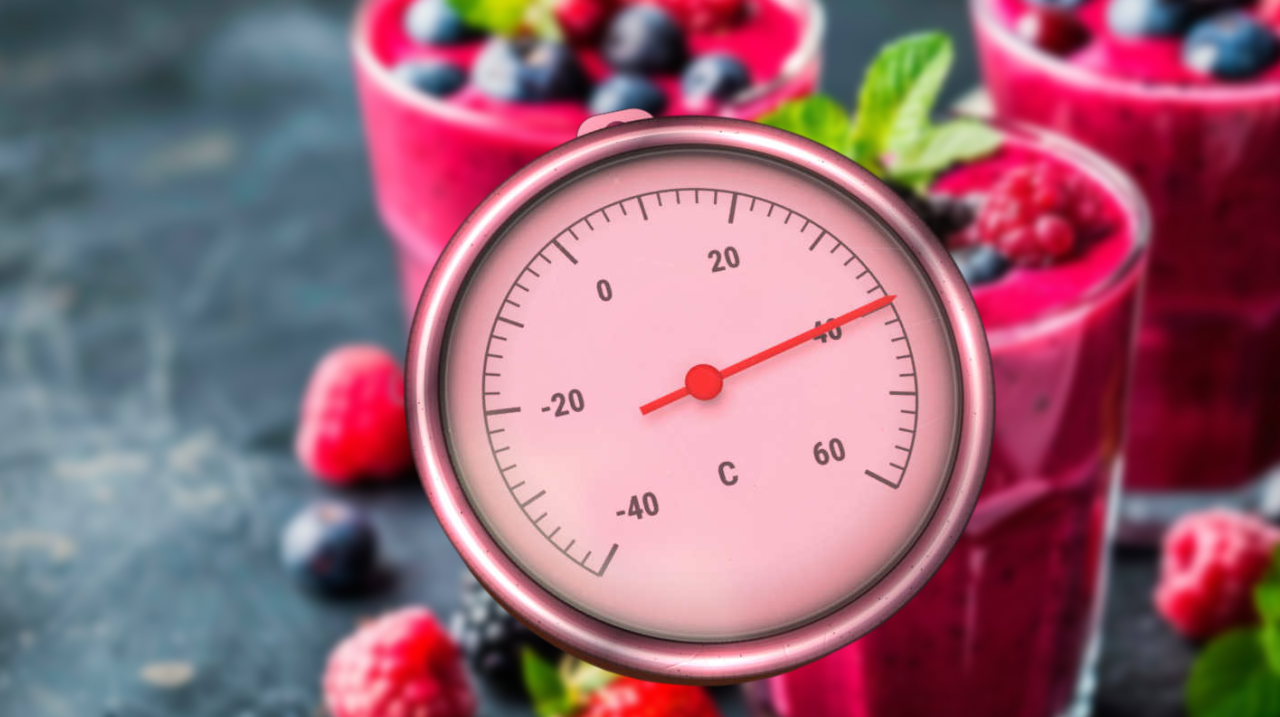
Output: 40 °C
